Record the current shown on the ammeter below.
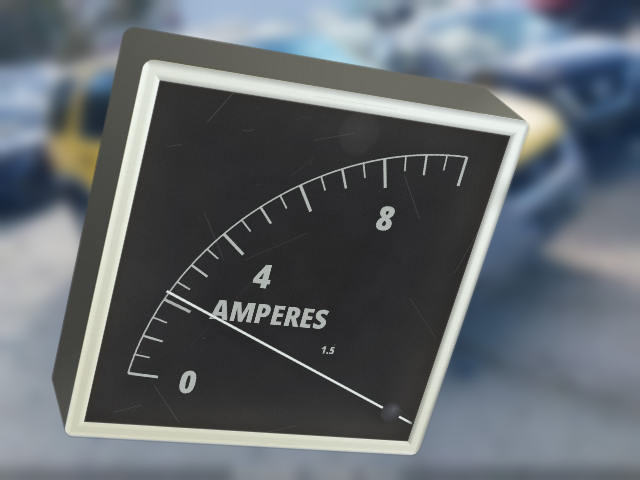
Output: 2.25 A
